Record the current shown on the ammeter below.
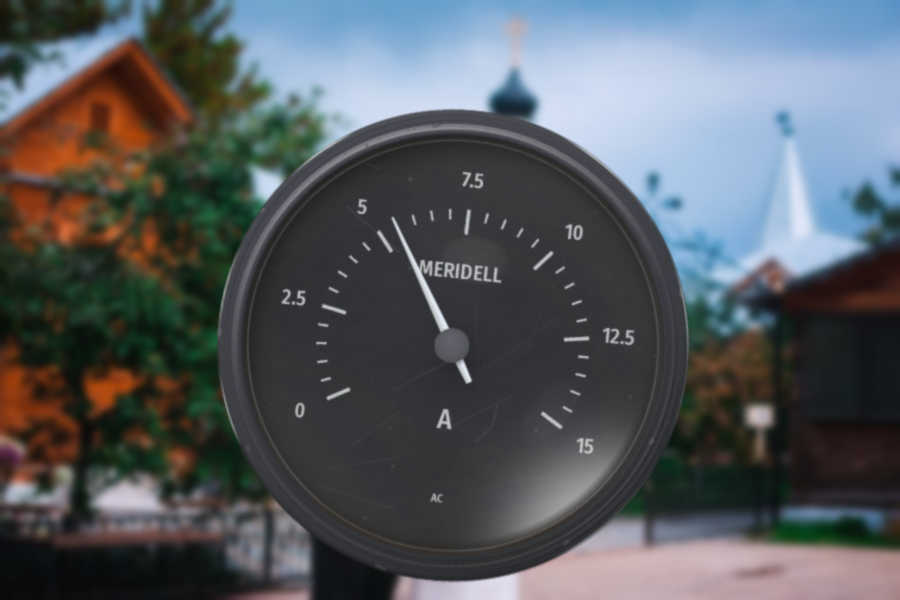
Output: 5.5 A
